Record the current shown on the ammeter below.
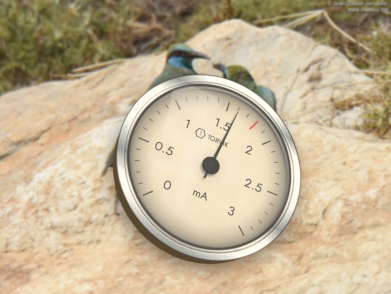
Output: 1.6 mA
